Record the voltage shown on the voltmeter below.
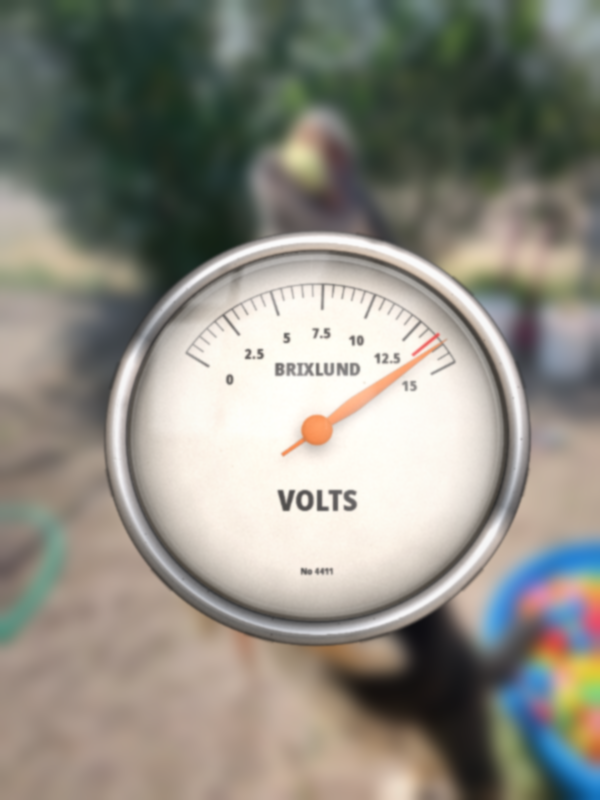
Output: 14 V
